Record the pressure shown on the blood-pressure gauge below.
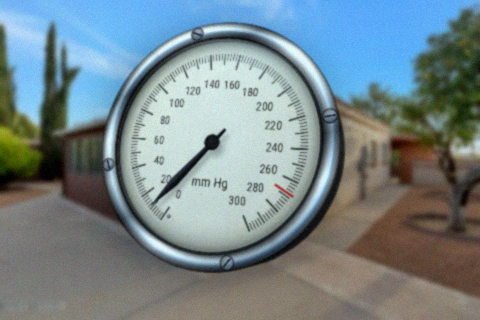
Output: 10 mmHg
